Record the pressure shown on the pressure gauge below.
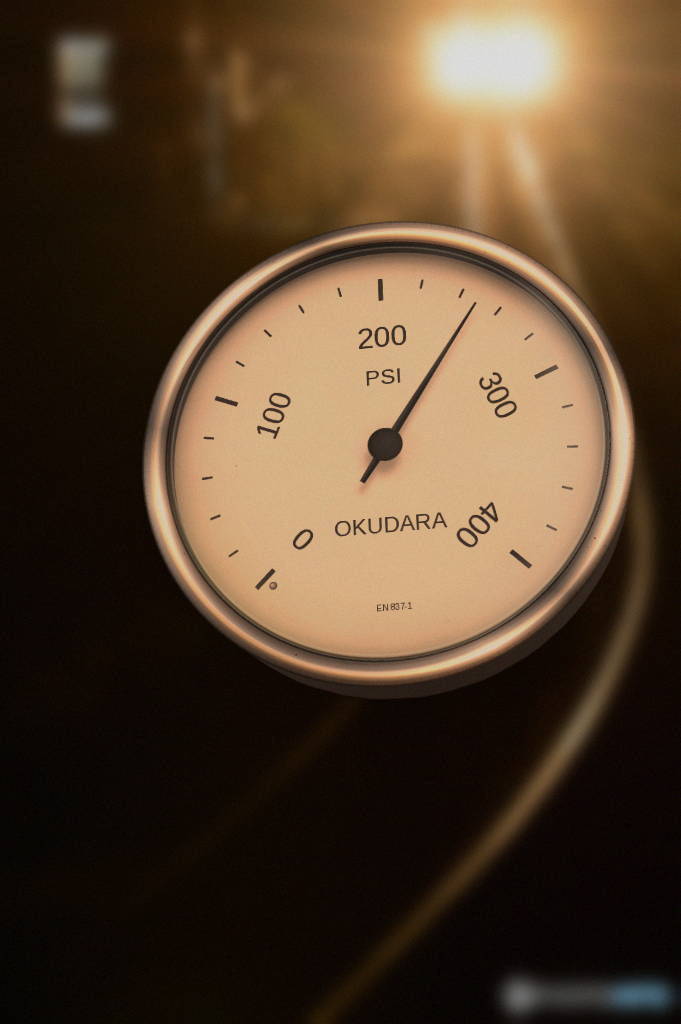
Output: 250 psi
